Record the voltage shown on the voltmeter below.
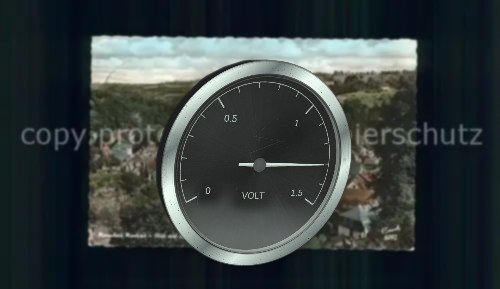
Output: 1.3 V
